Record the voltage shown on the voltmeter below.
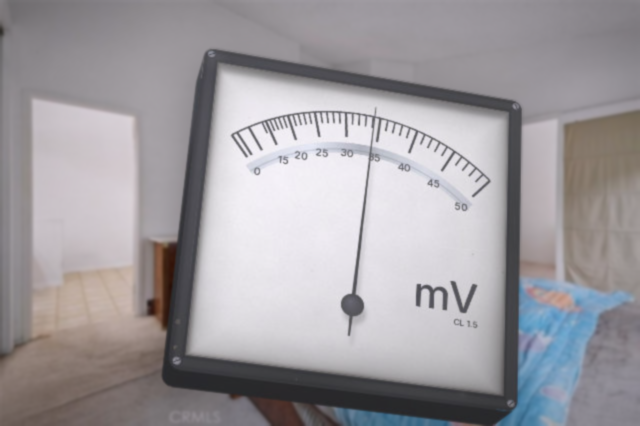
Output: 34 mV
